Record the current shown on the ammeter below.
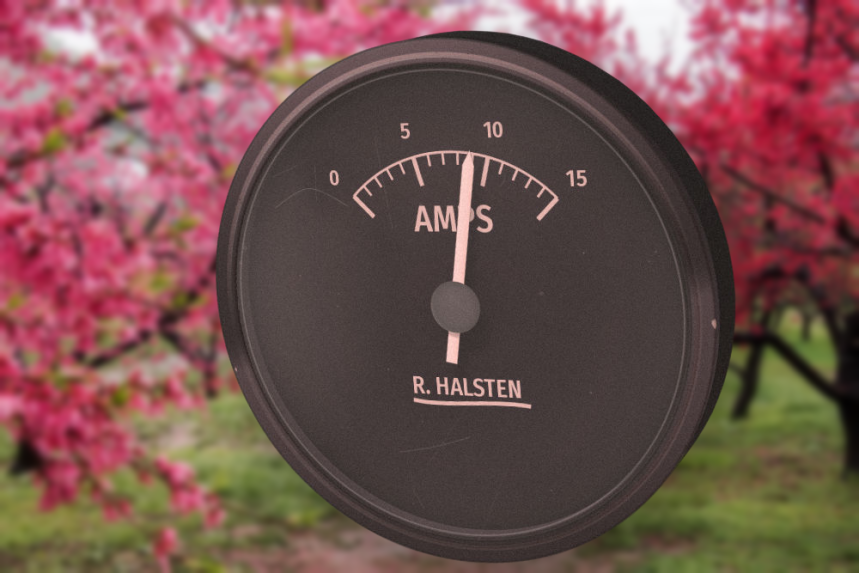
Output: 9 A
